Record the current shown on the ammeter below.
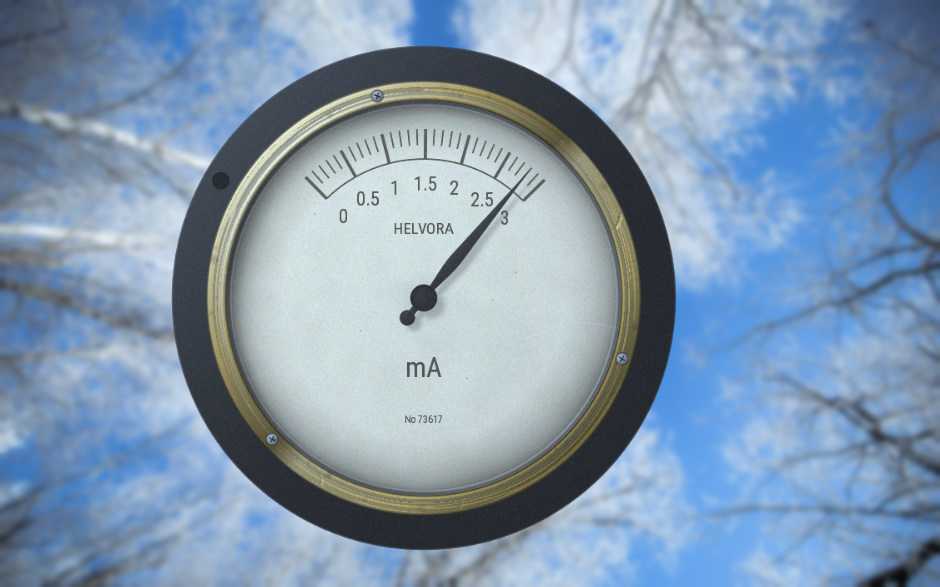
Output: 2.8 mA
